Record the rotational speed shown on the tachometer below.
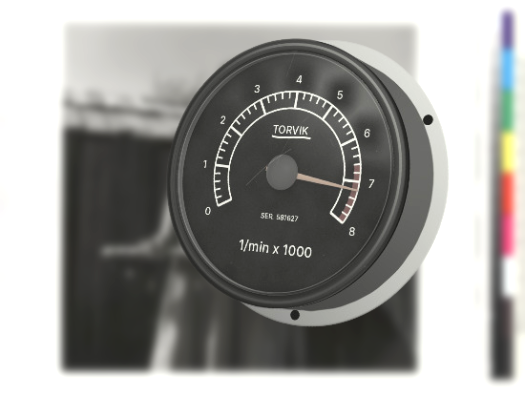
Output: 7200 rpm
